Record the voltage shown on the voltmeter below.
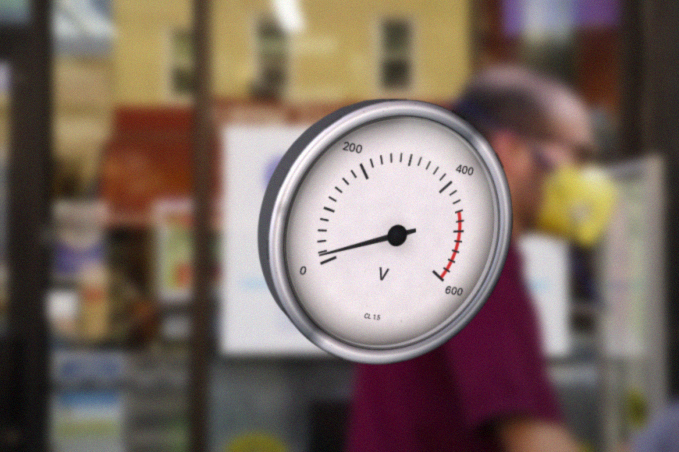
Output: 20 V
